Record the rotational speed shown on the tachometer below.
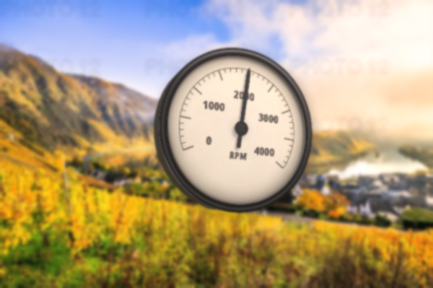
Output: 2000 rpm
